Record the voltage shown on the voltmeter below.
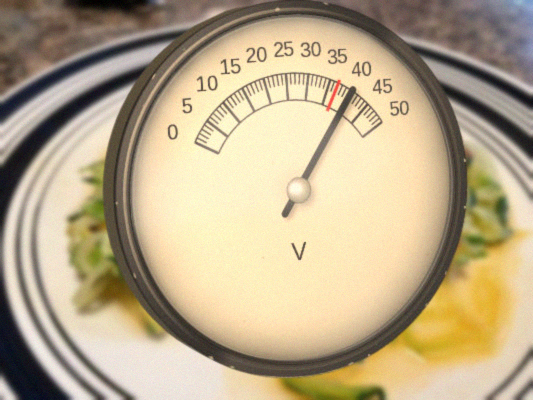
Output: 40 V
